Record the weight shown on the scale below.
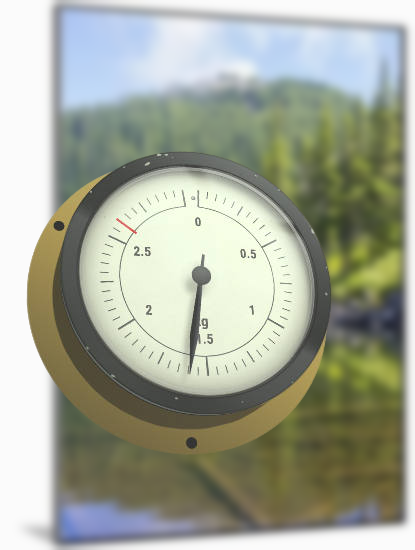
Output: 1.6 kg
